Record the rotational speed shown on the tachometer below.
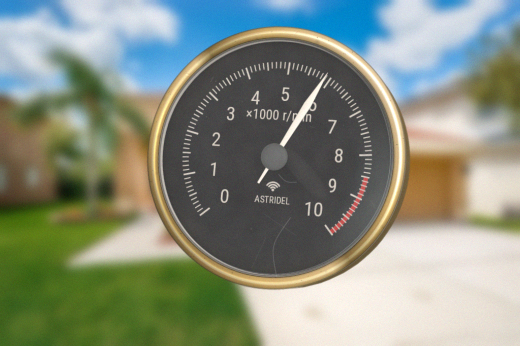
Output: 5900 rpm
